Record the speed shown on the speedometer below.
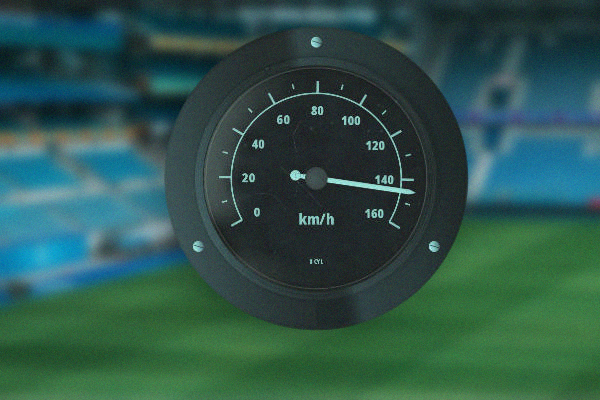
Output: 145 km/h
